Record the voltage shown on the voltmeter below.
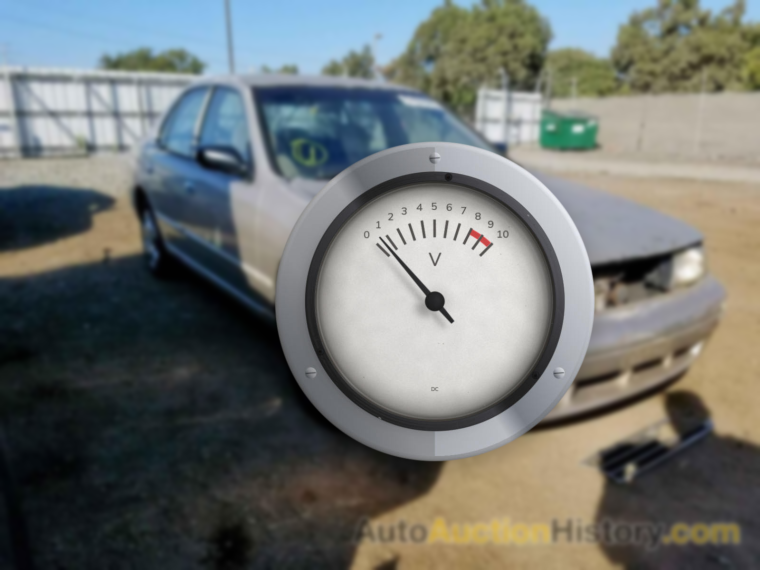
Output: 0.5 V
